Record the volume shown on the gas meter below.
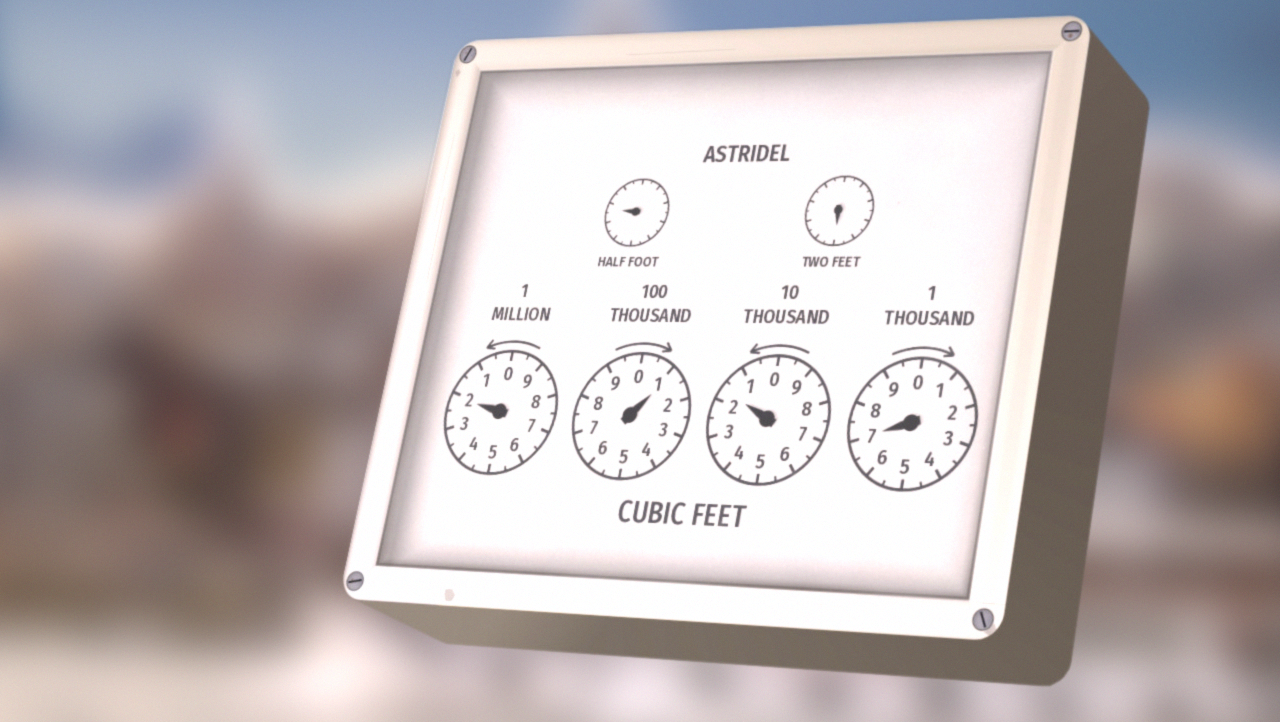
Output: 211700 ft³
